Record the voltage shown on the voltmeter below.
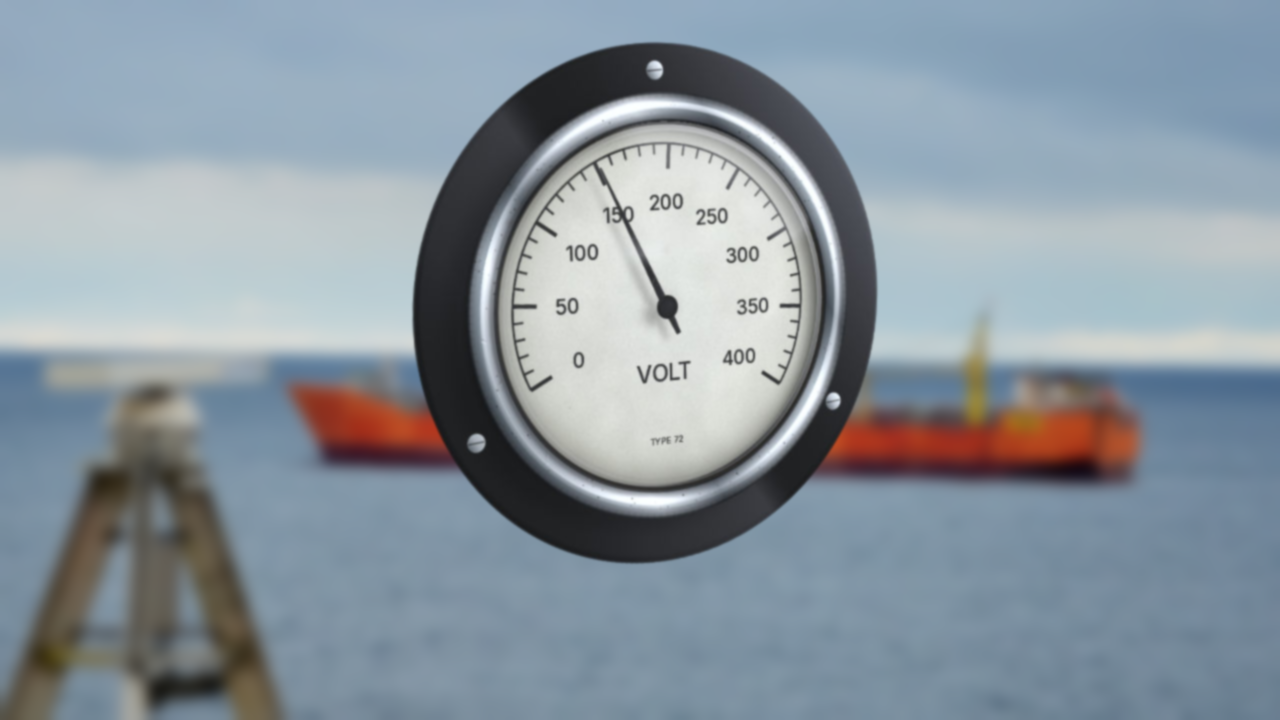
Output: 150 V
